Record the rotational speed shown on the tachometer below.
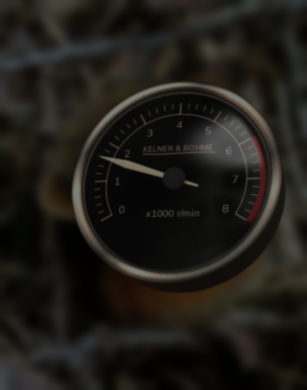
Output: 1600 rpm
